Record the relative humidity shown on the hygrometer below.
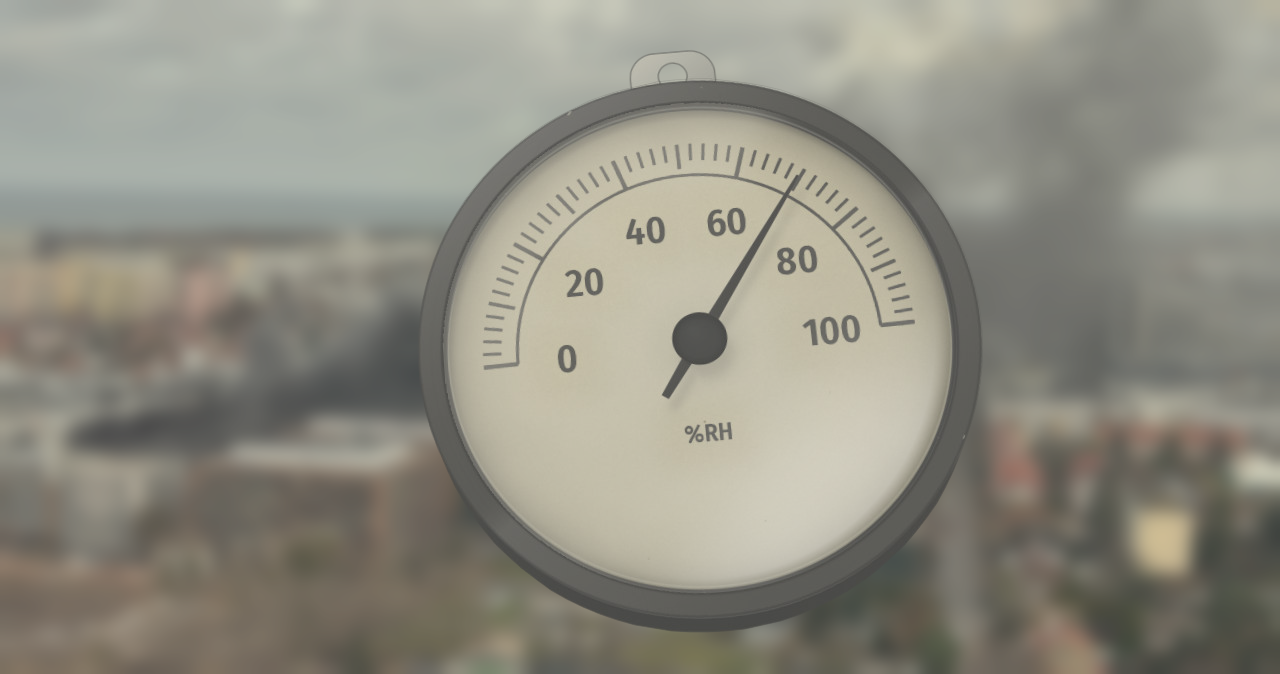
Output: 70 %
